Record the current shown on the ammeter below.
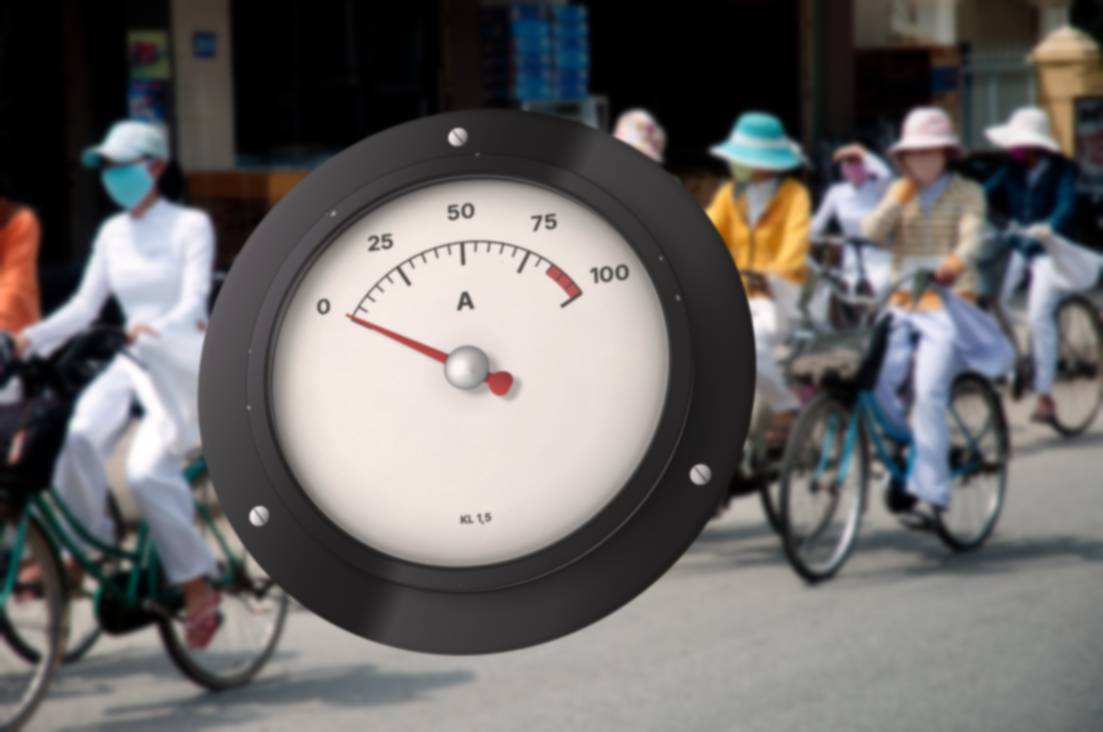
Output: 0 A
